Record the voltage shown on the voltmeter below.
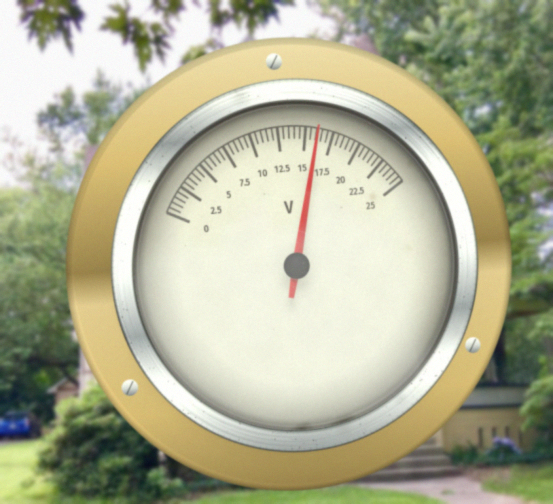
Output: 16 V
